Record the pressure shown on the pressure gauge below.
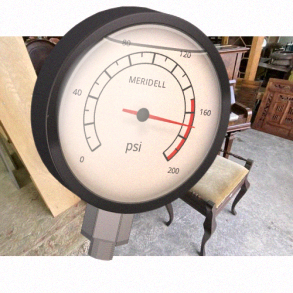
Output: 170 psi
